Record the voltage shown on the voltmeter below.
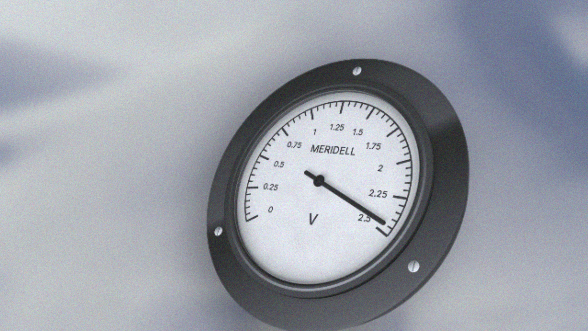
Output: 2.45 V
